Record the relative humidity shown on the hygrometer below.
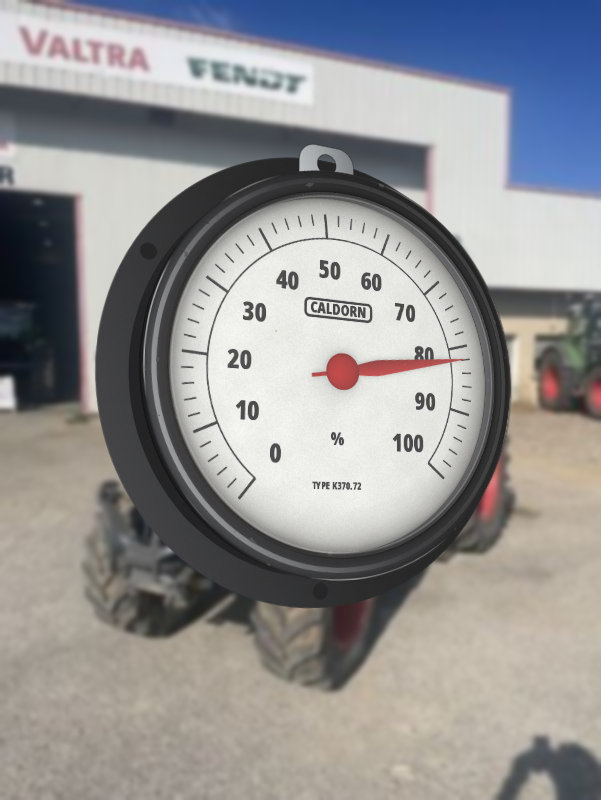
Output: 82 %
